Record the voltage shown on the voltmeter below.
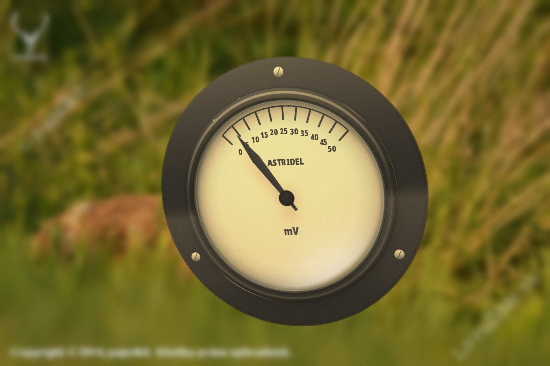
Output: 5 mV
